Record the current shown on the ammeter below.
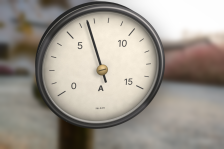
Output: 6.5 A
